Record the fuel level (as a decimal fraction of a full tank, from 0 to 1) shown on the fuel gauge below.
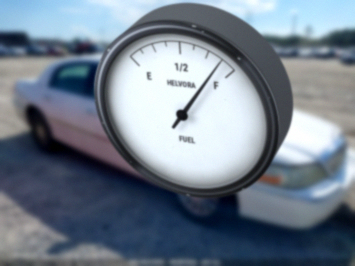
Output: 0.875
